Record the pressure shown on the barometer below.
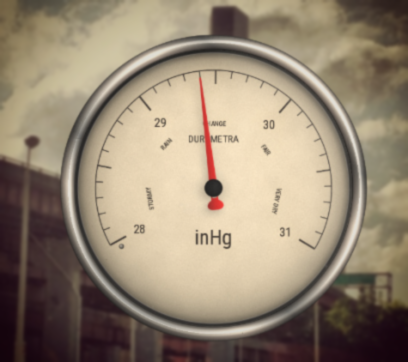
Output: 29.4 inHg
